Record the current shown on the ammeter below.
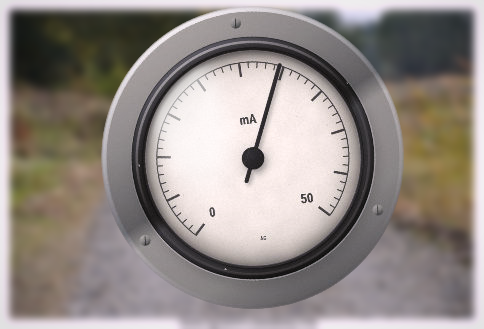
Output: 29.5 mA
